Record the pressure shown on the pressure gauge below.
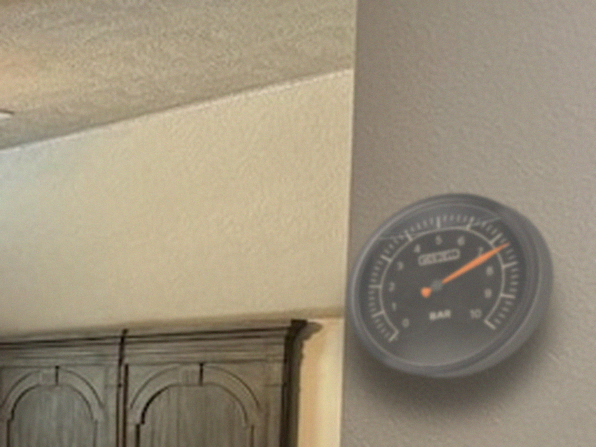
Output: 7.4 bar
